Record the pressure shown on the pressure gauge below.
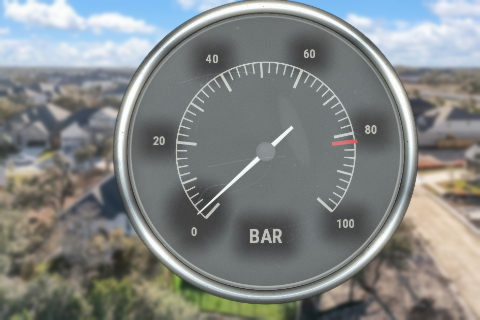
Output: 2 bar
